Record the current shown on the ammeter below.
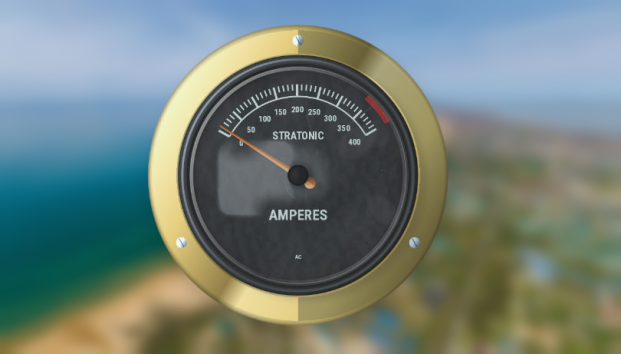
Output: 10 A
